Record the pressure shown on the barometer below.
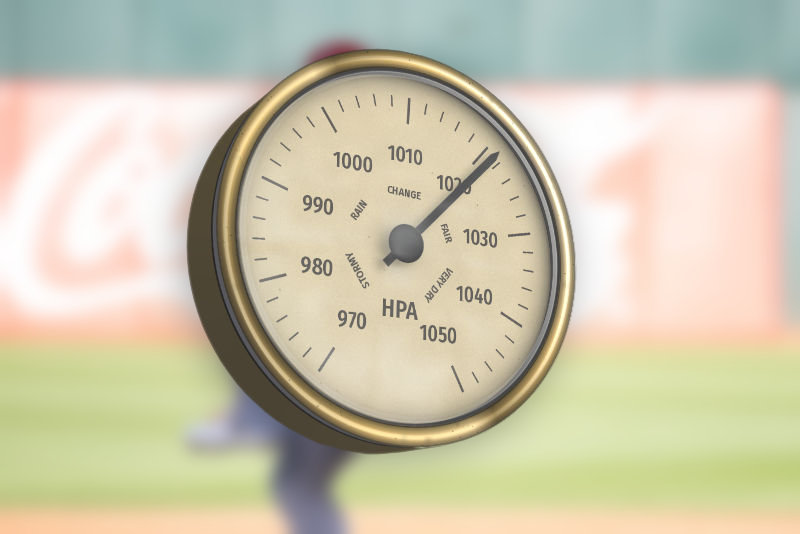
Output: 1021 hPa
